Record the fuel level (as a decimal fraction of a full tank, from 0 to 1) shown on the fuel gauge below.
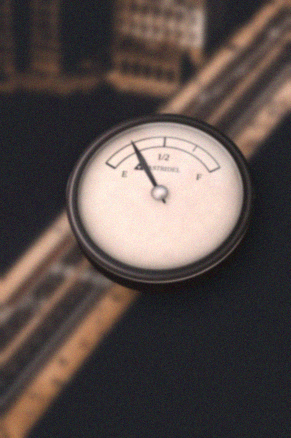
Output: 0.25
